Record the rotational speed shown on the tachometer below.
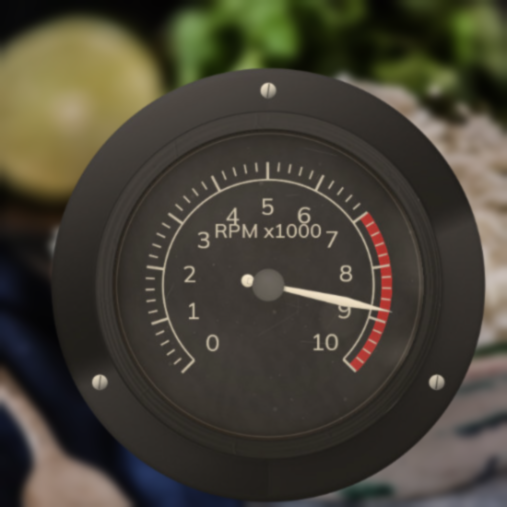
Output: 8800 rpm
